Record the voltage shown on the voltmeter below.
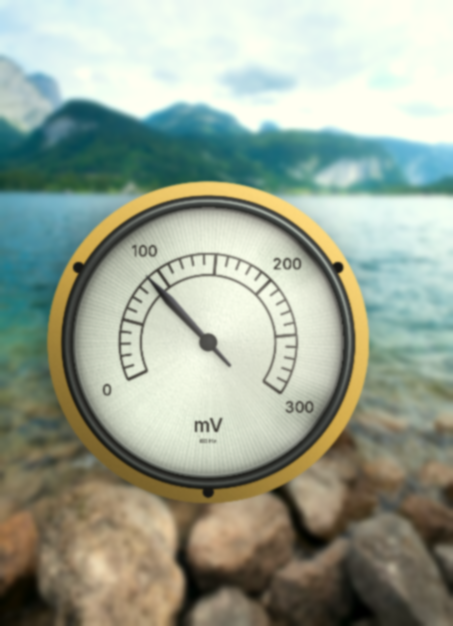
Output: 90 mV
